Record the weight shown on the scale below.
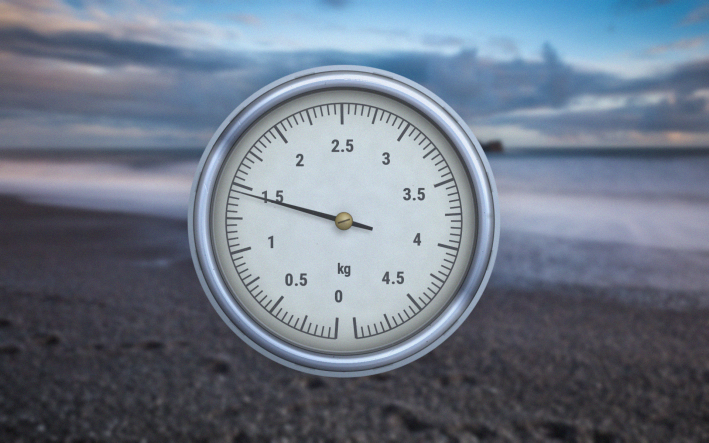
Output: 1.45 kg
